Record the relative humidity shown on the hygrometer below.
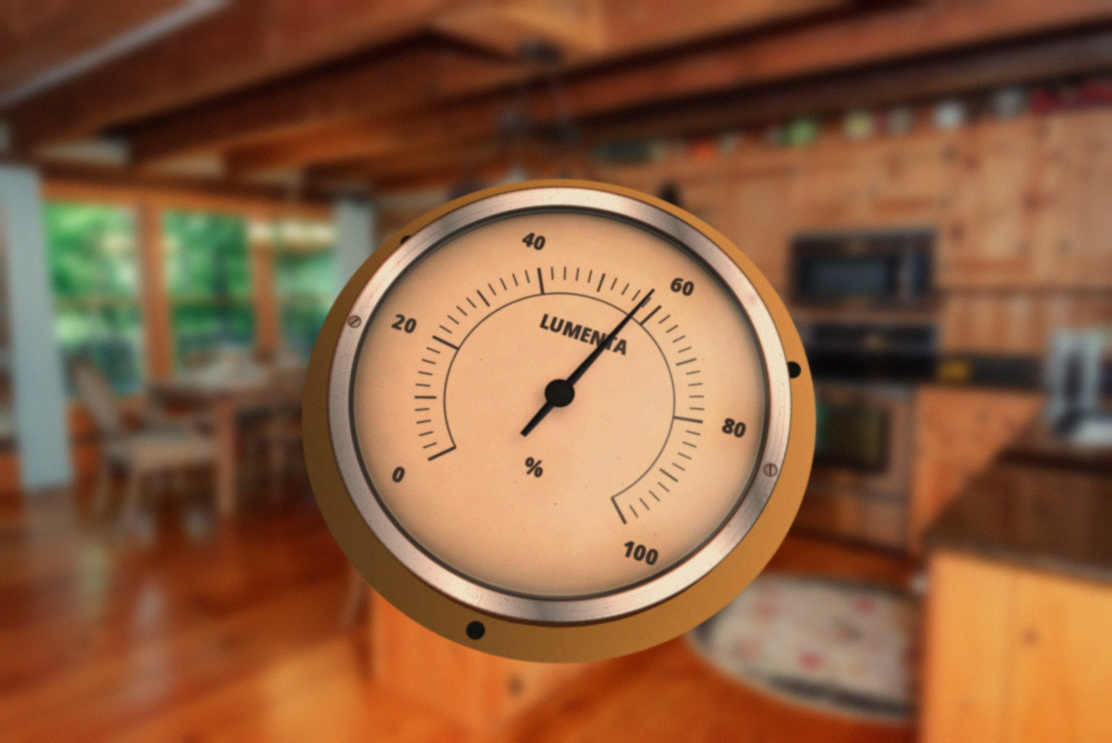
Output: 58 %
